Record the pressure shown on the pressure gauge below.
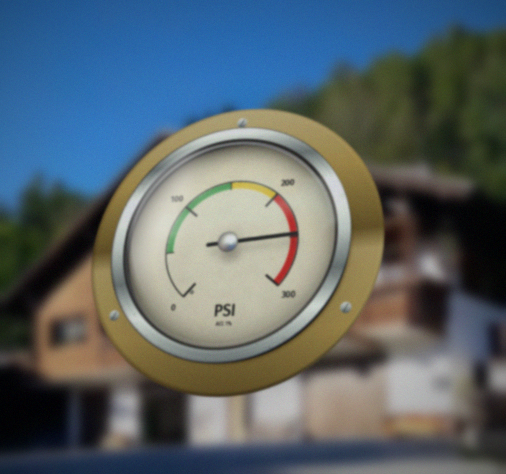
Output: 250 psi
